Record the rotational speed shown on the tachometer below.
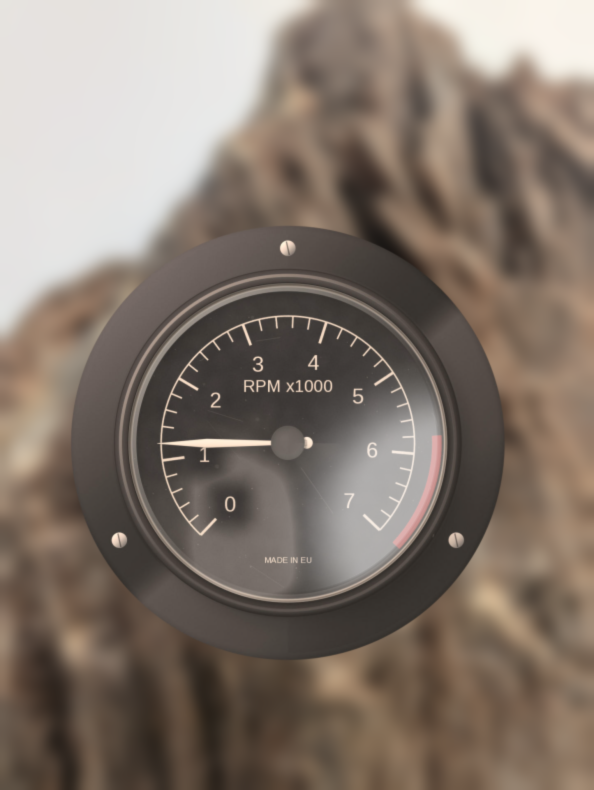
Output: 1200 rpm
